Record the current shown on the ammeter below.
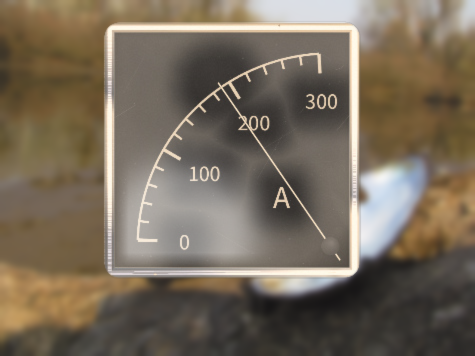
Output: 190 A
